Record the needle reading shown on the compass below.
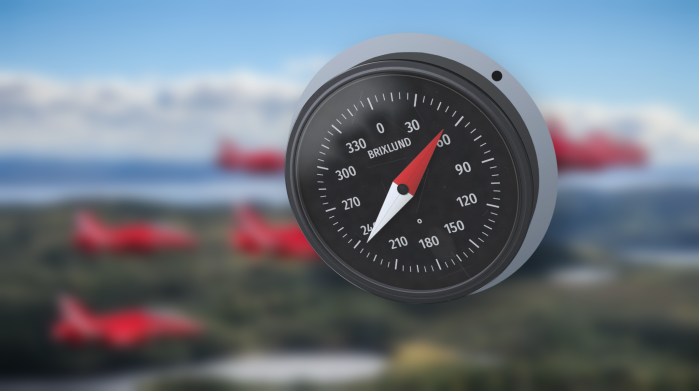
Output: 55 °
